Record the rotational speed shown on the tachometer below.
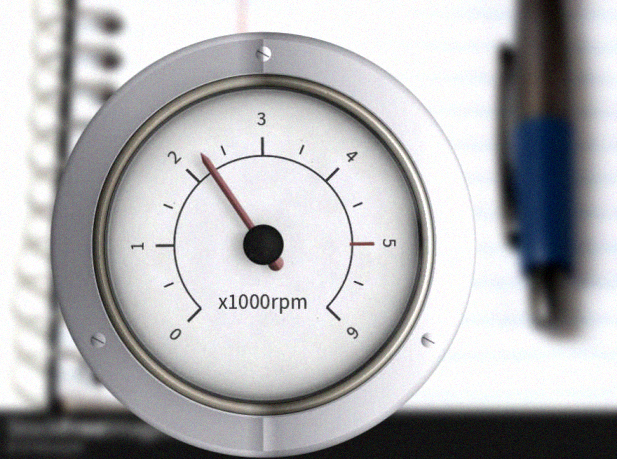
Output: 2250 rpm
